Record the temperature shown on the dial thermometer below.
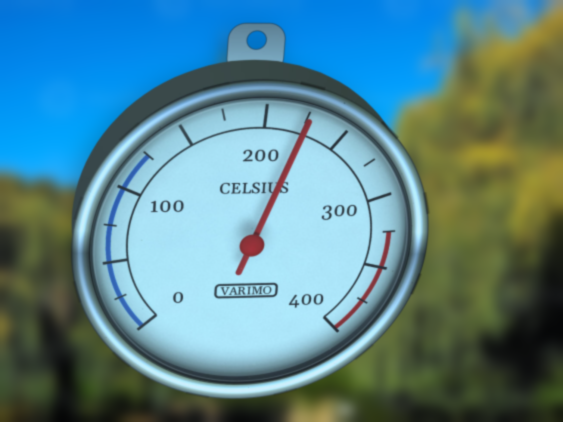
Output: 225 °C
